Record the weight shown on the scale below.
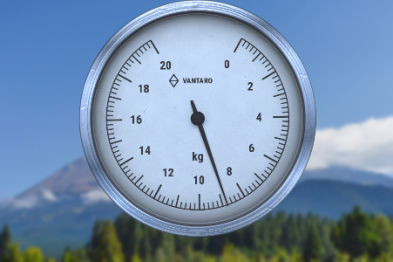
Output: 8.8 kg
